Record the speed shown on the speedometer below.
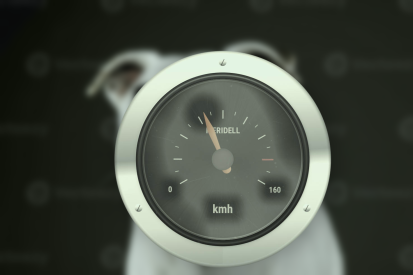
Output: 65 km/h
